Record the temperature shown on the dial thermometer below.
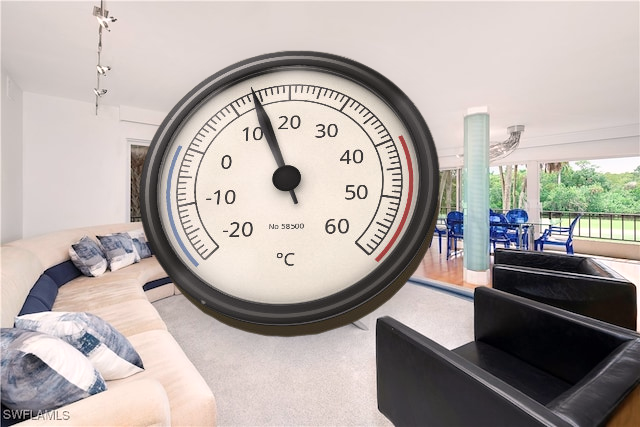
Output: 14 °C
